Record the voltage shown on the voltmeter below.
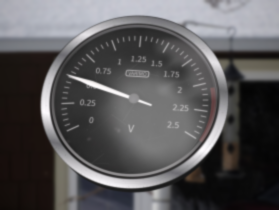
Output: 0.5 V
